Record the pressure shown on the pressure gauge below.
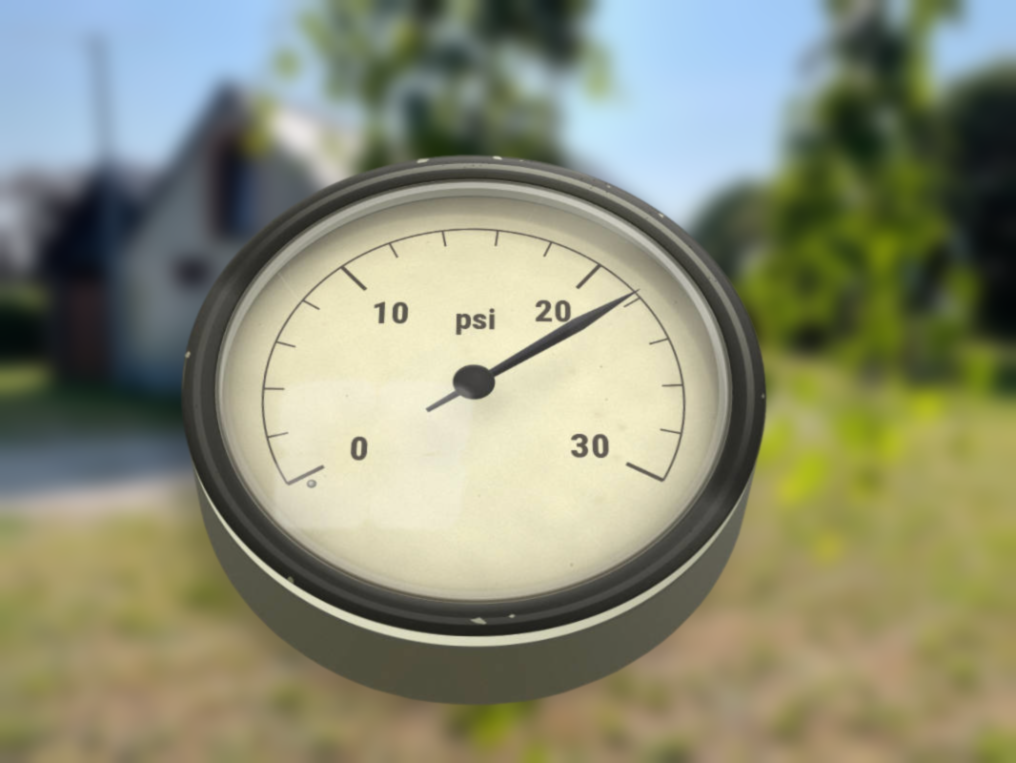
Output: 22 psi
